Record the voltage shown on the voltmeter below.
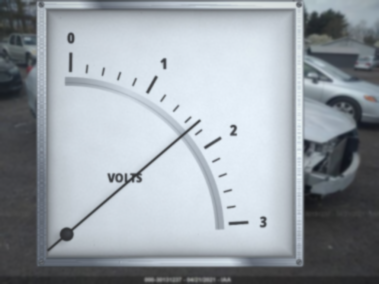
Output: 1.7 V
